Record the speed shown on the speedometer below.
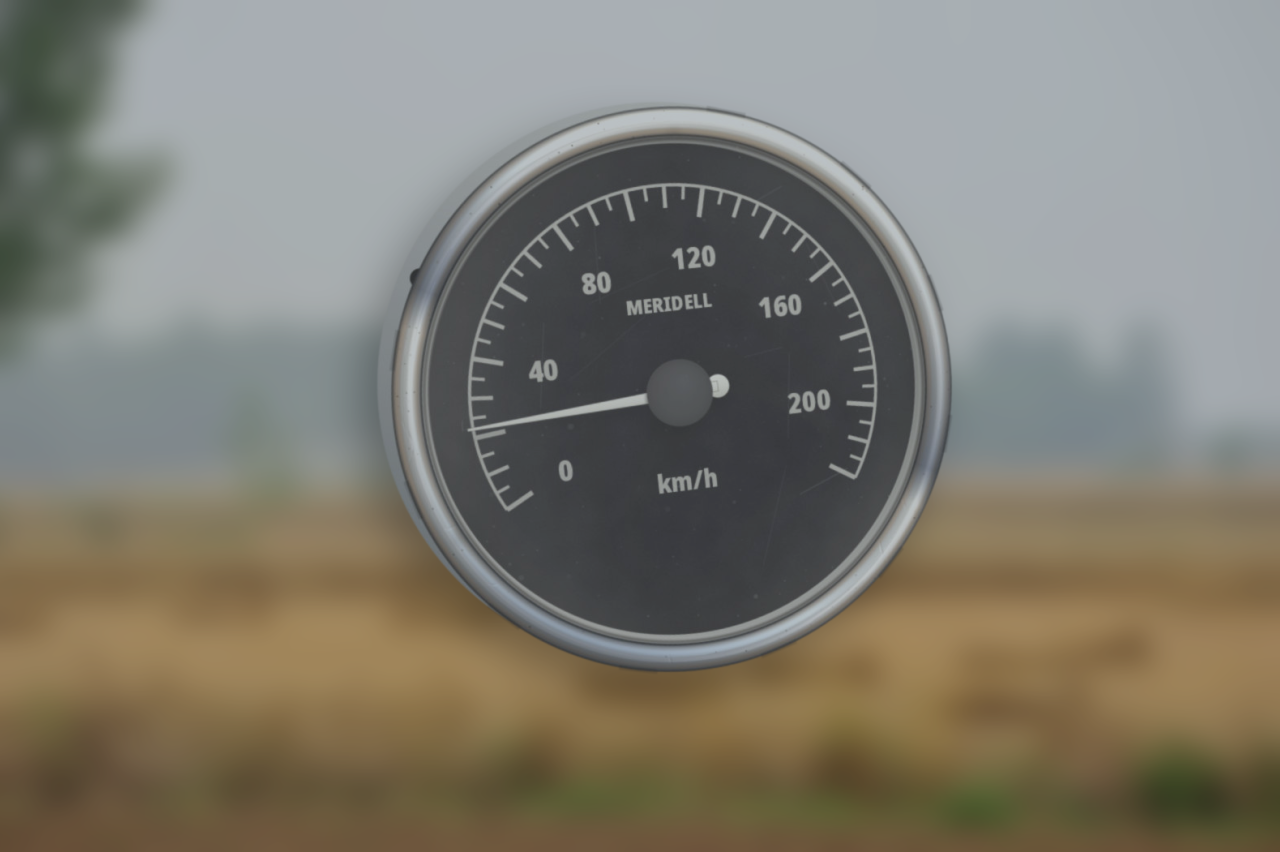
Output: 22.5 km/h
